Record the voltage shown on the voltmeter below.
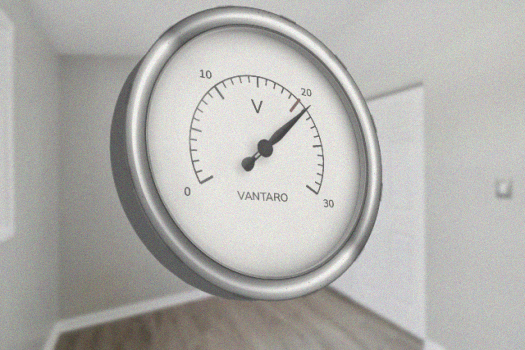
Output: 21 V
